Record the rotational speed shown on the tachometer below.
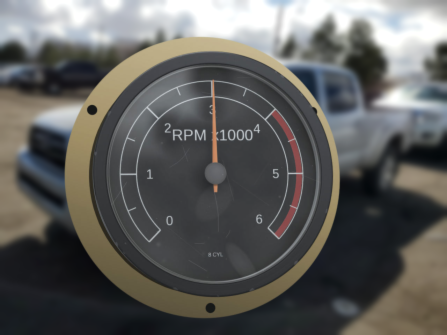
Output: 3000 rpm
